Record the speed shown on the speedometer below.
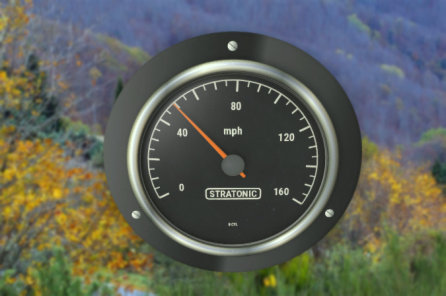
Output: 50 mph
